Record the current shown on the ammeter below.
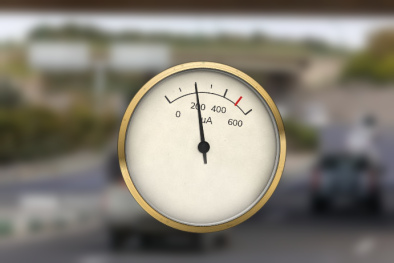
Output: 200 µA
